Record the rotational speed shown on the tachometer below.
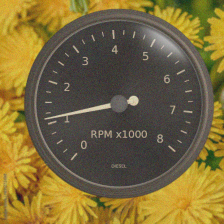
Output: 1125 rpm
